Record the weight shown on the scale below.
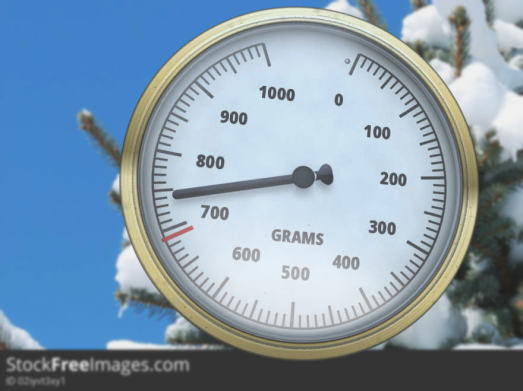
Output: 740 g
